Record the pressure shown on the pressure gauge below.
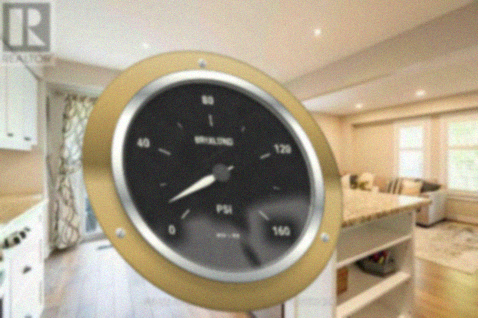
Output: 10 psi
